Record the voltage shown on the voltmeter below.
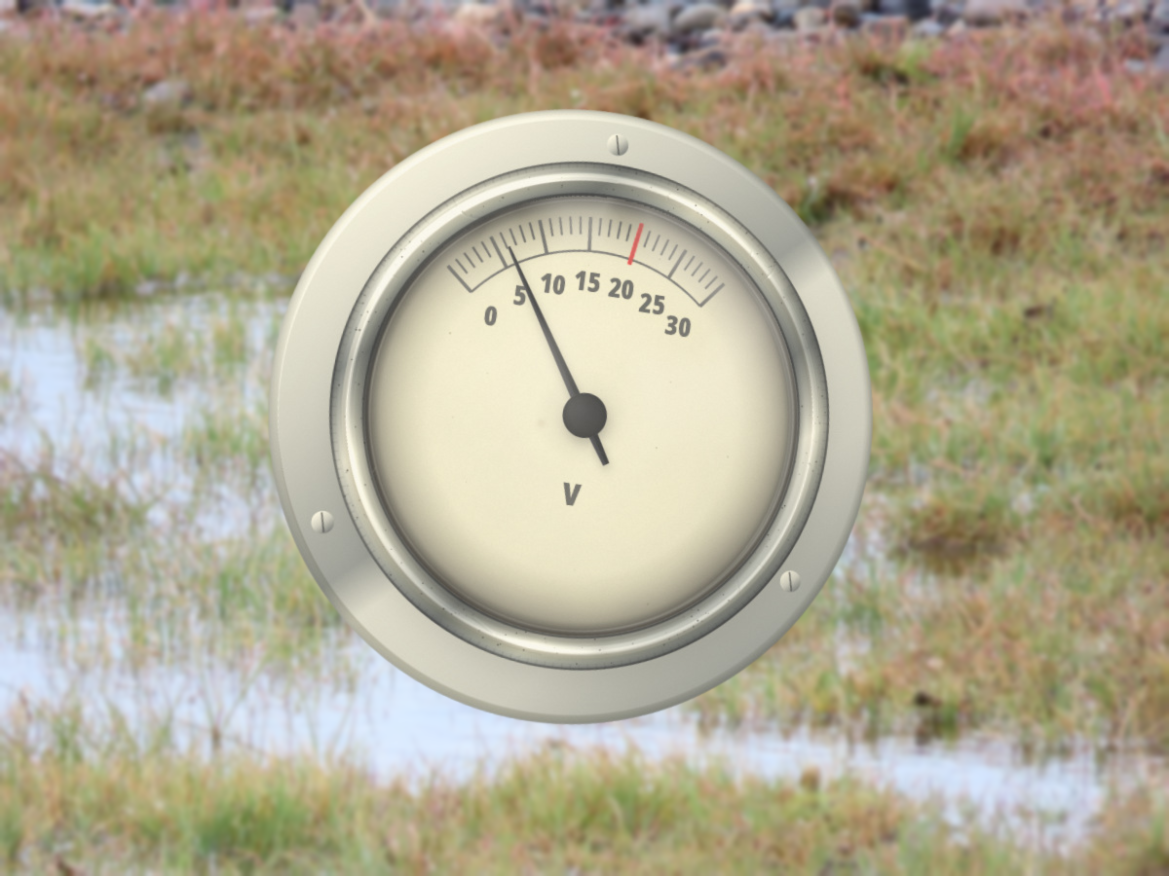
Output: 6 V
